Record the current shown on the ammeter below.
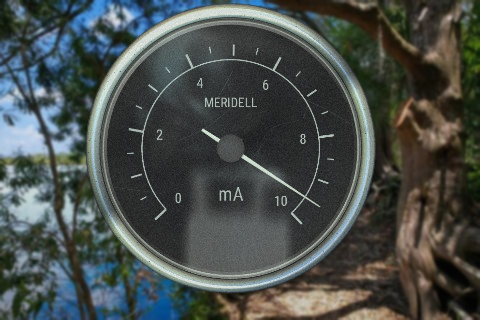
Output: 9.5 mA
